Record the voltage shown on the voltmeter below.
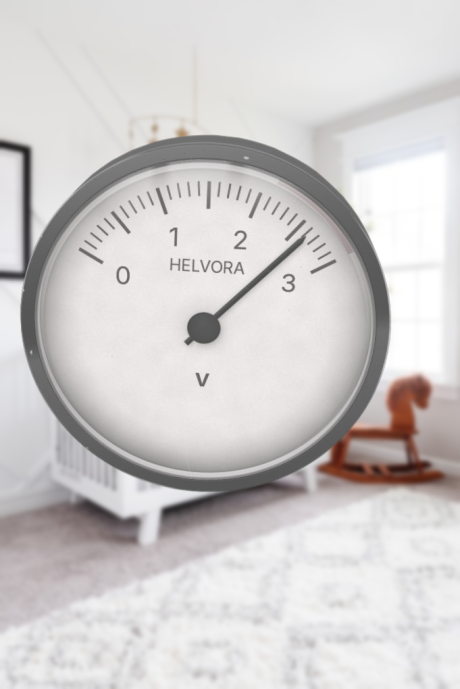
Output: 2.6 V
